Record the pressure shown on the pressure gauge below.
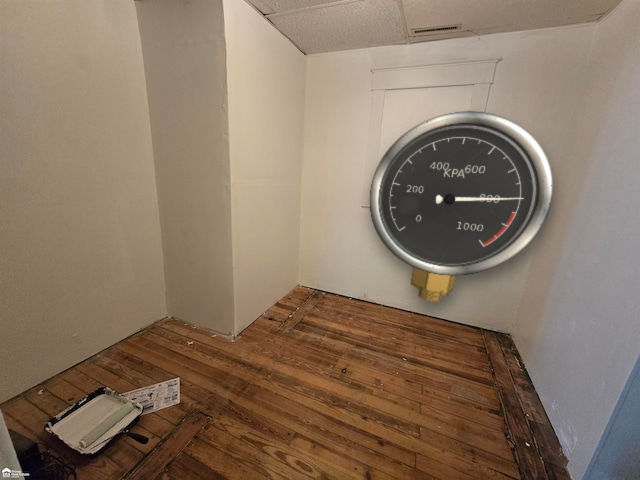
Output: 800 kPa
